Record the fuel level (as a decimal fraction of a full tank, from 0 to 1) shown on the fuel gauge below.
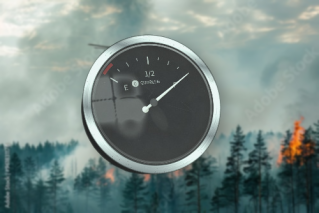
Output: 1
